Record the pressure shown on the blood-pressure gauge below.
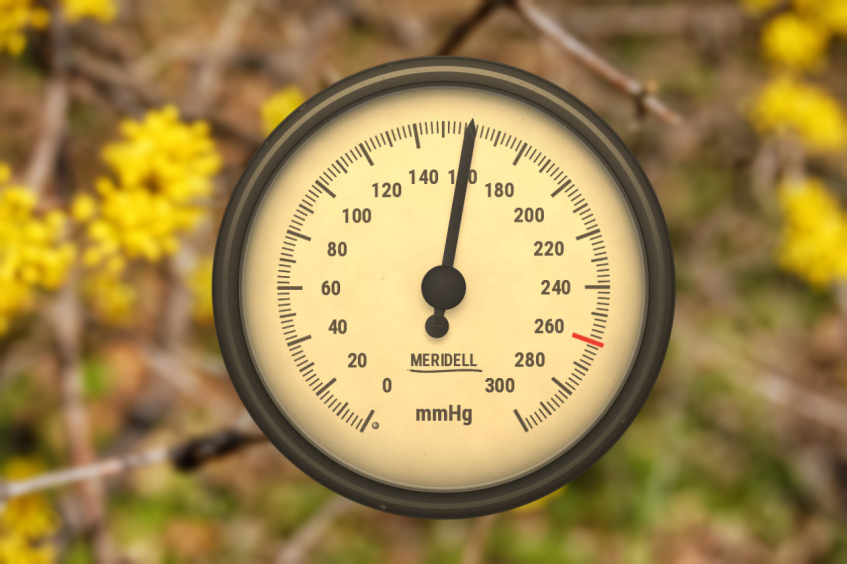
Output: 160 mmHg
